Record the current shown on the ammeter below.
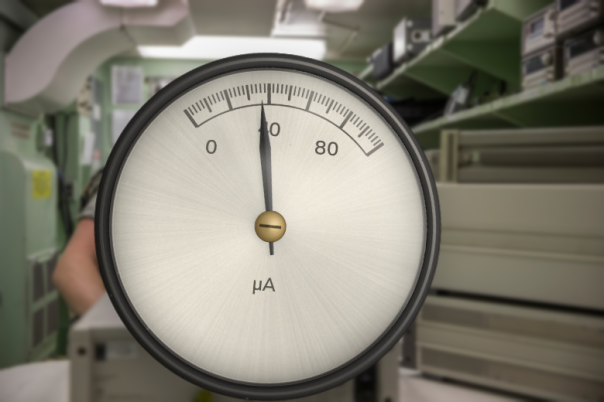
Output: 36 µA
